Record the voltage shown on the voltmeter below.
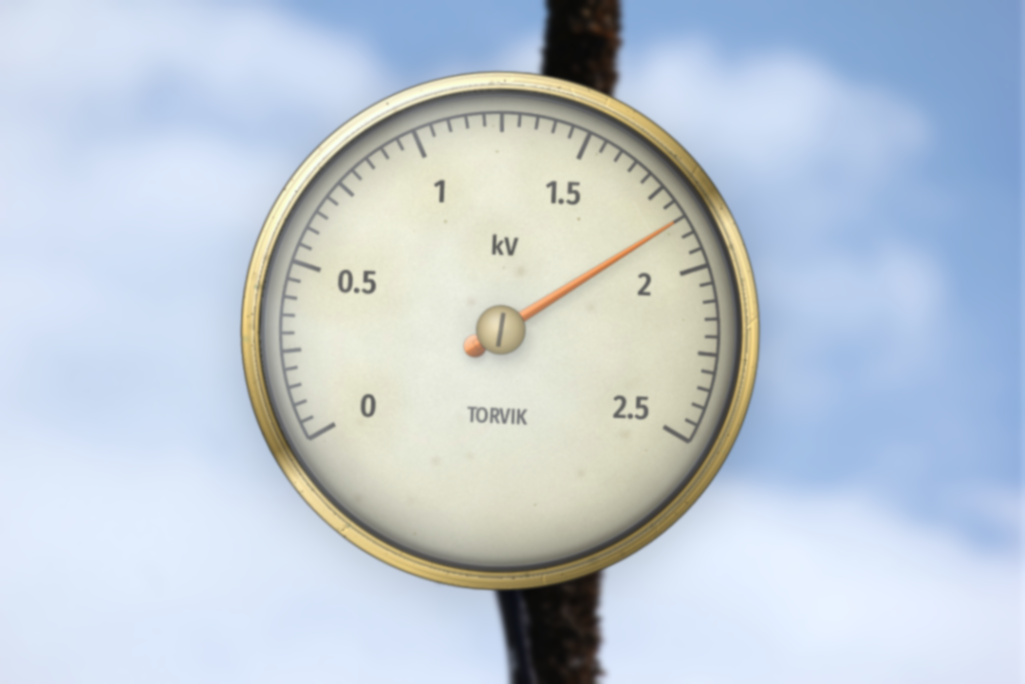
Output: 1.85 kV
